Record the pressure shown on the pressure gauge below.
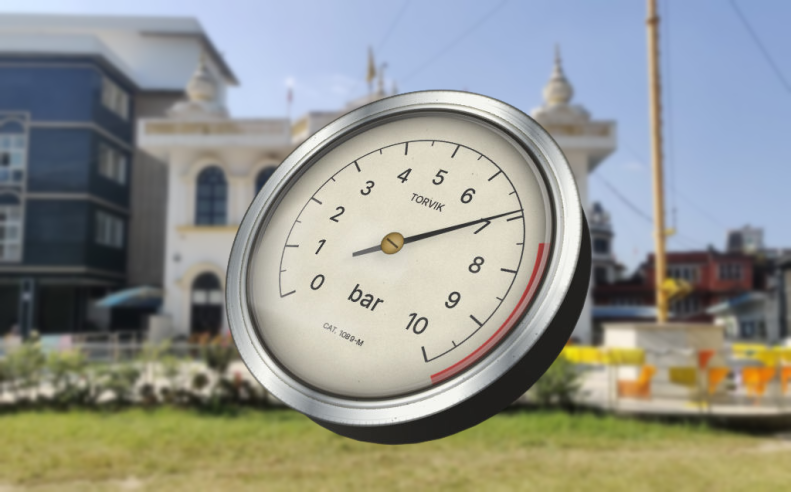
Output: 7 bar
